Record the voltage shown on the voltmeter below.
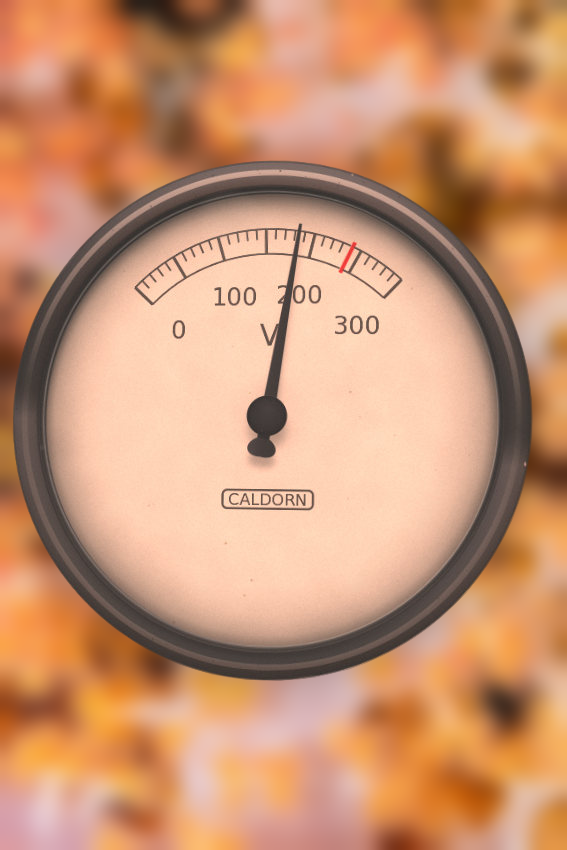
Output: 185 V
